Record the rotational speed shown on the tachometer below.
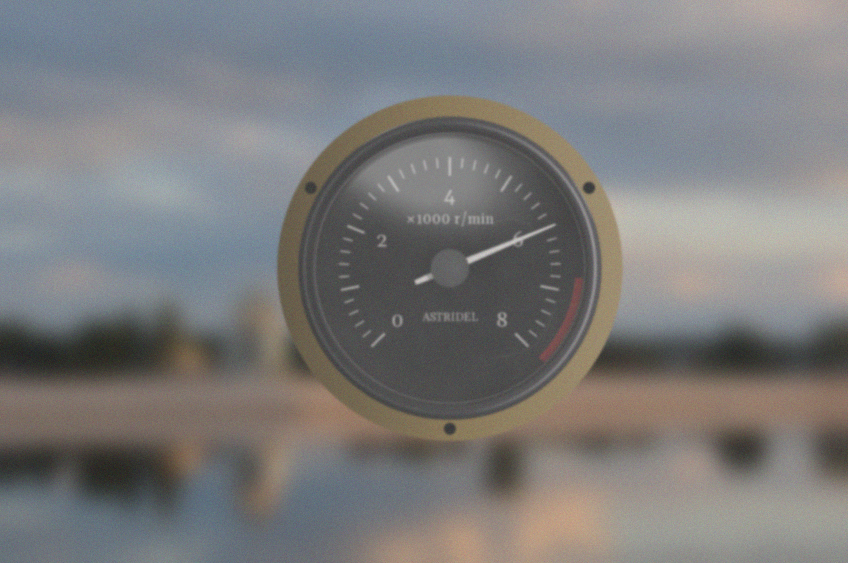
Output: 6000 rpm
